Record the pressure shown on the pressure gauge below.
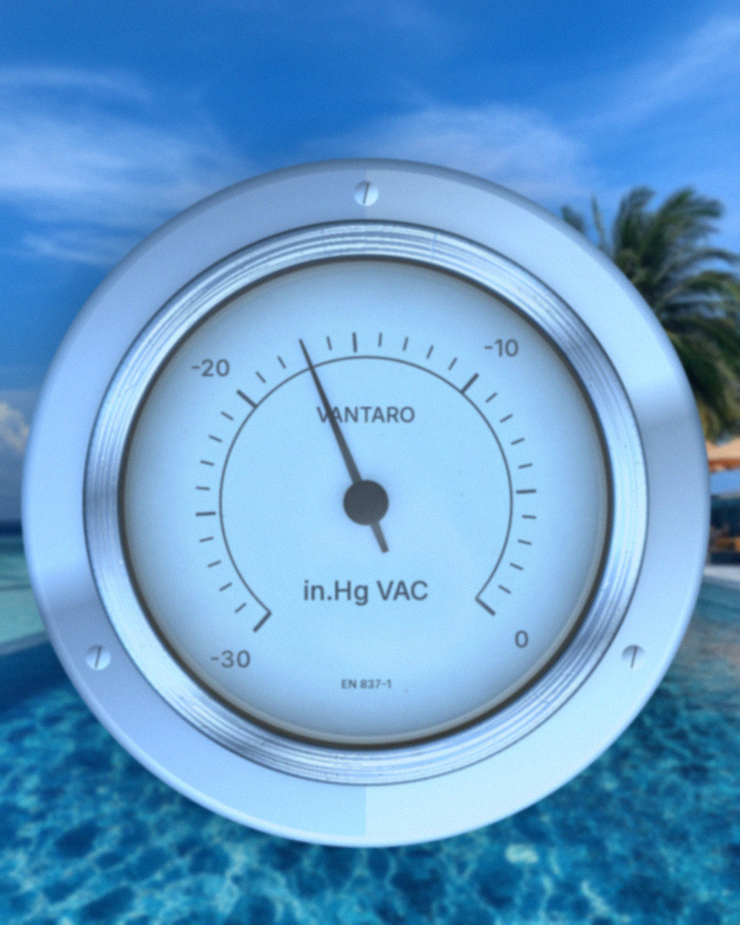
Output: -17 inHg
